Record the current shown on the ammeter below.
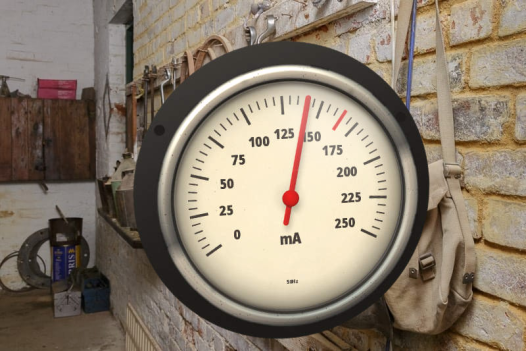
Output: 140 mA
